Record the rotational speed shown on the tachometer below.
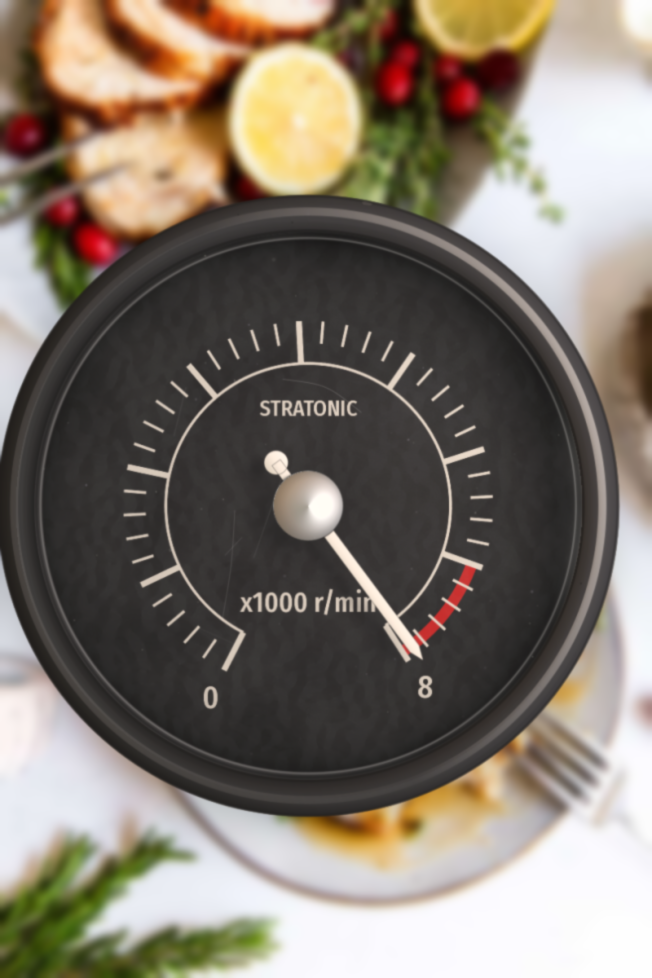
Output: 7900 rpm
